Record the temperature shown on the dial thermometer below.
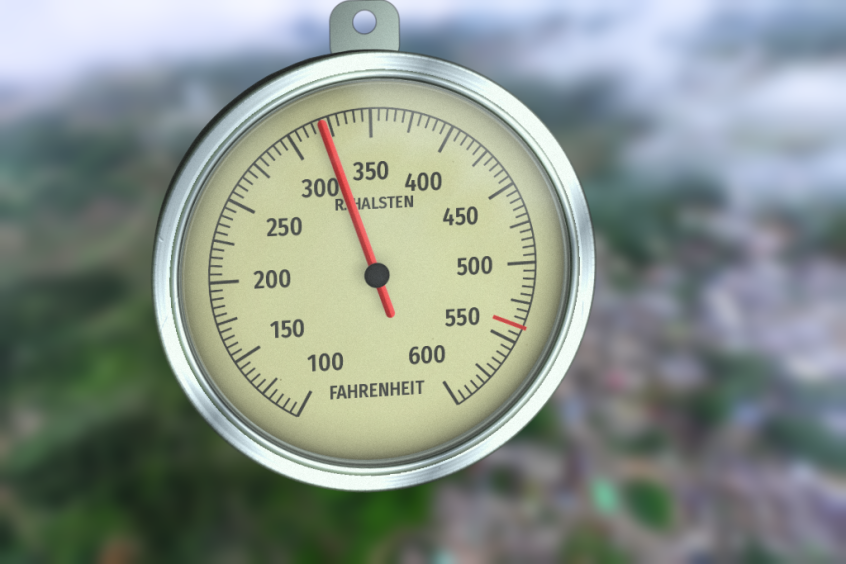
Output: 320 °F
